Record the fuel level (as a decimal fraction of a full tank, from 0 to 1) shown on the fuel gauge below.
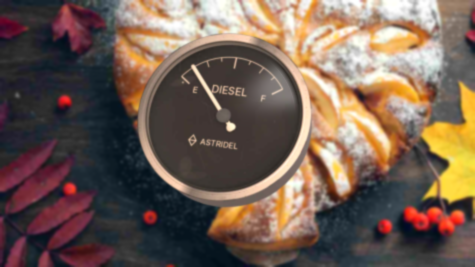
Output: 0.125
